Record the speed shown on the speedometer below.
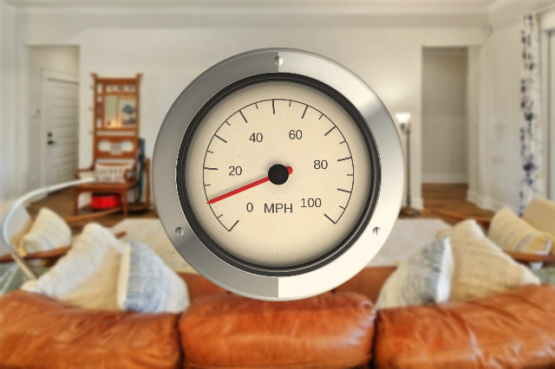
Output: 10 mph
